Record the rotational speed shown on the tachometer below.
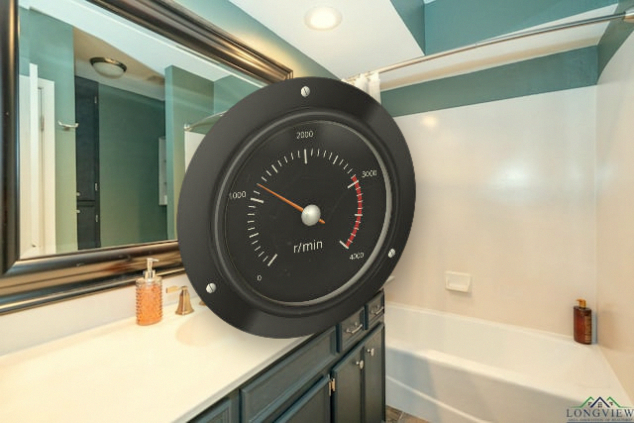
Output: 1200 rpm
